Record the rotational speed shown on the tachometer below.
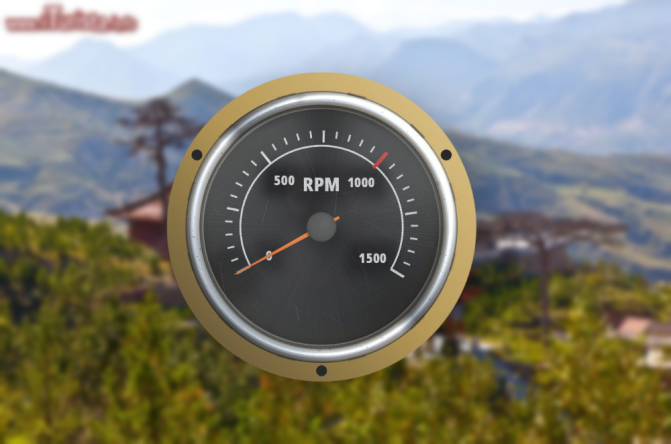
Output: 0 rpm
